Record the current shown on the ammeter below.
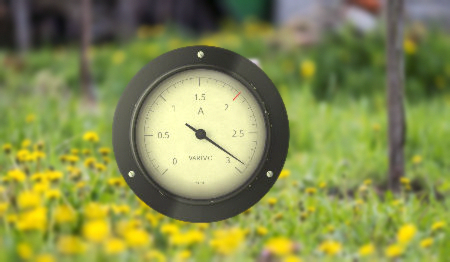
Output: 2.9 A
